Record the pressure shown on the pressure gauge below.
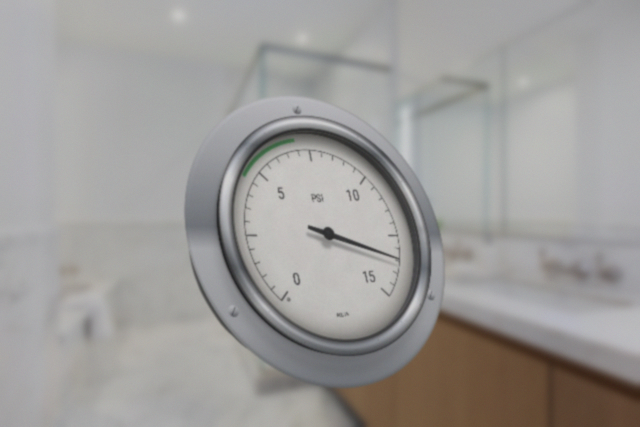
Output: 13.5 psi
